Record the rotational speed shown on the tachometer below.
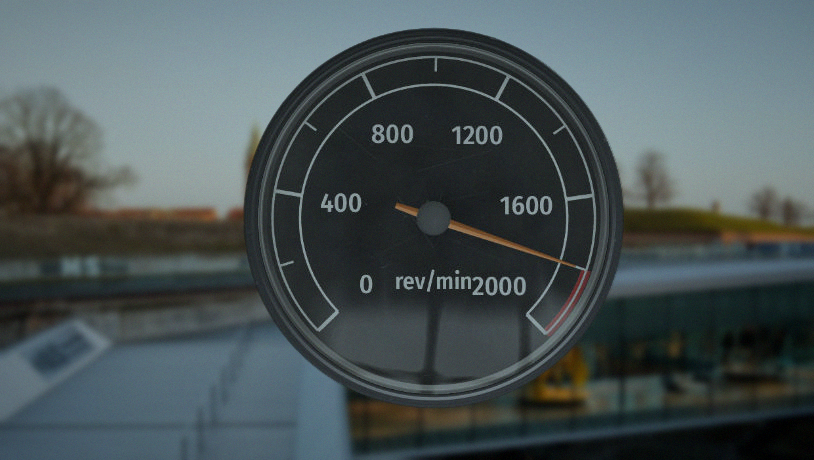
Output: 1800 rpm
